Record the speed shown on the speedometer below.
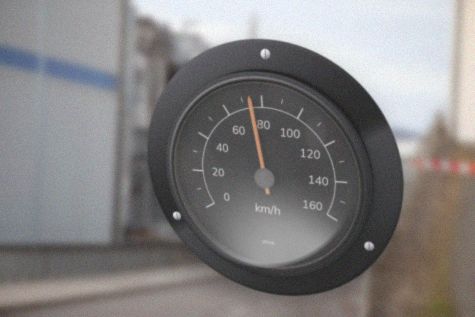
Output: 75 km/h
